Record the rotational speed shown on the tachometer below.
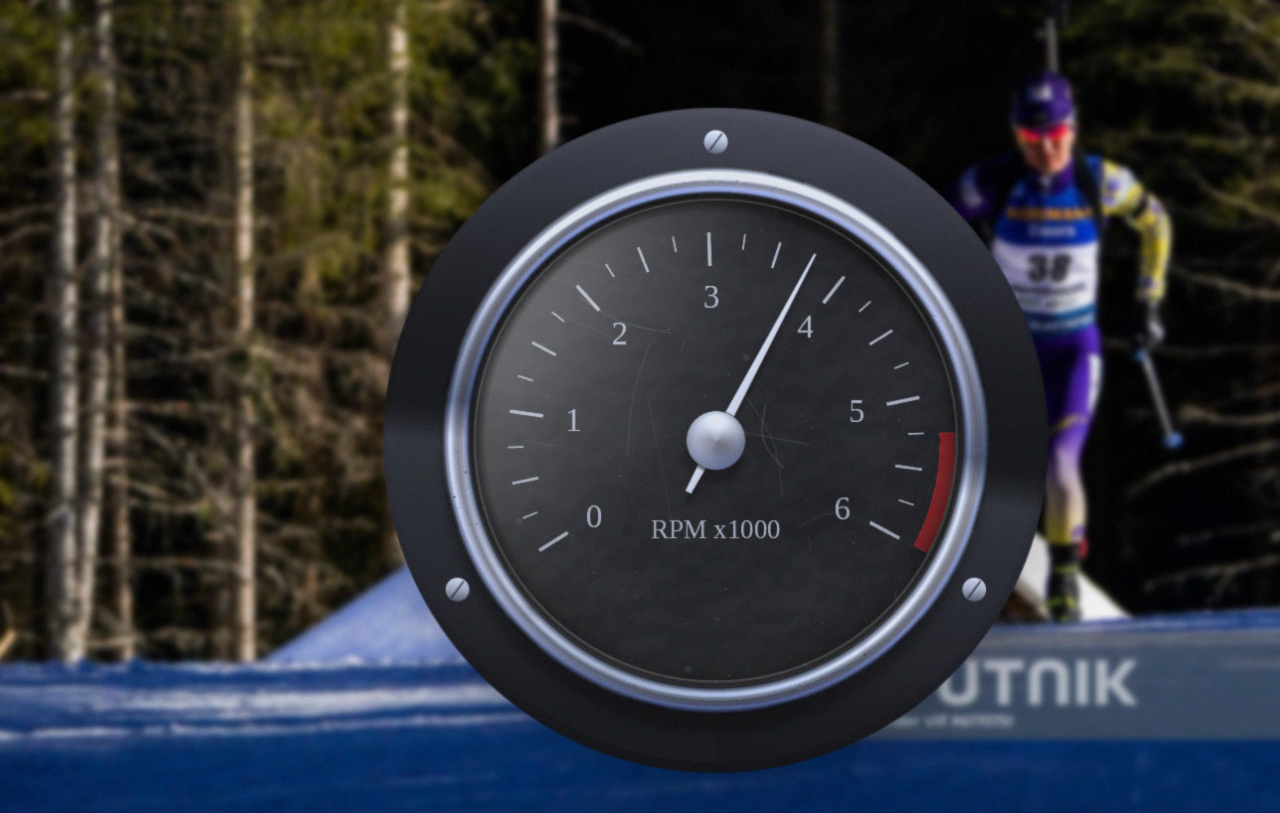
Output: 3750 rpm
